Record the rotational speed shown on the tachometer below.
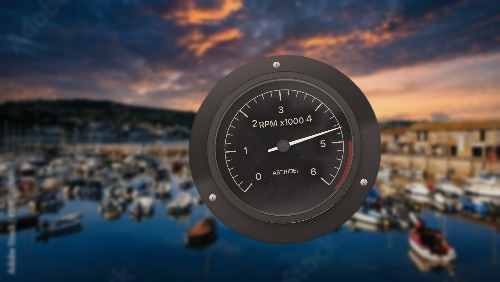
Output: 4700 rpm
